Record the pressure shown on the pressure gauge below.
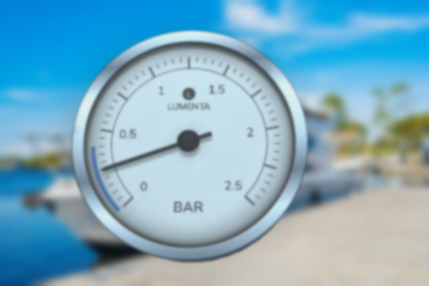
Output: 0.25 bar
